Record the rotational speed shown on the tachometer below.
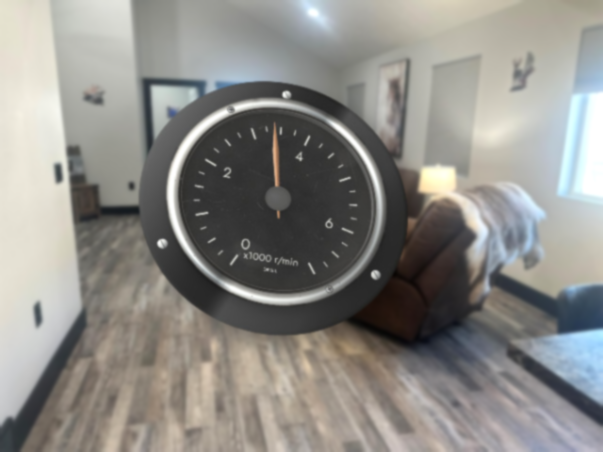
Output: 3375 rpm
